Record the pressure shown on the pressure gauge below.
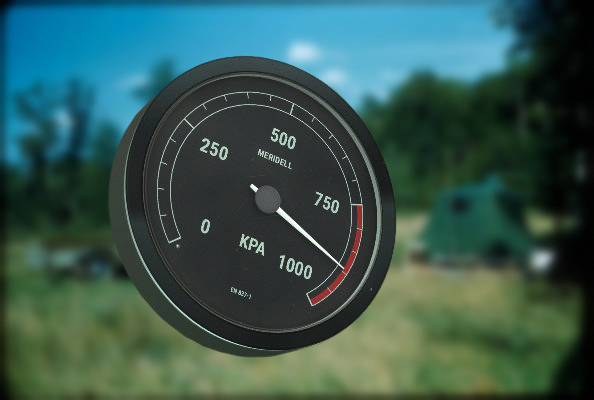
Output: 900 kPa
